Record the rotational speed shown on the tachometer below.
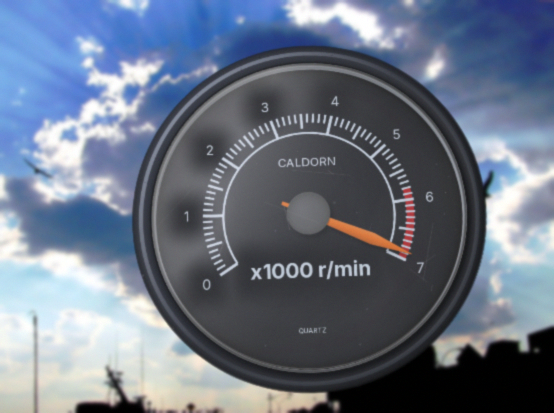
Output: 6900 rpm
